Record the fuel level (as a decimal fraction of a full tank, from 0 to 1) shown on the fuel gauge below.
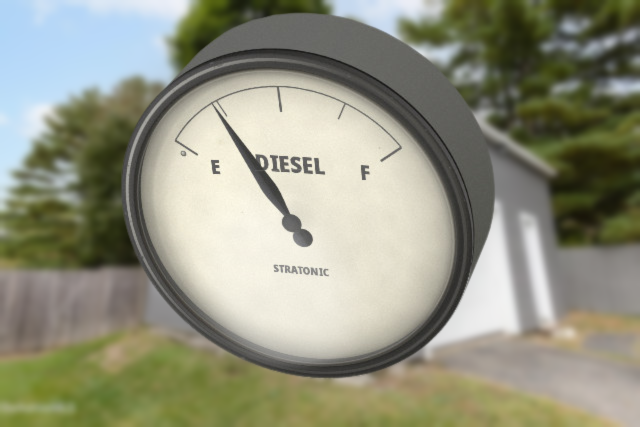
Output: 0.25
